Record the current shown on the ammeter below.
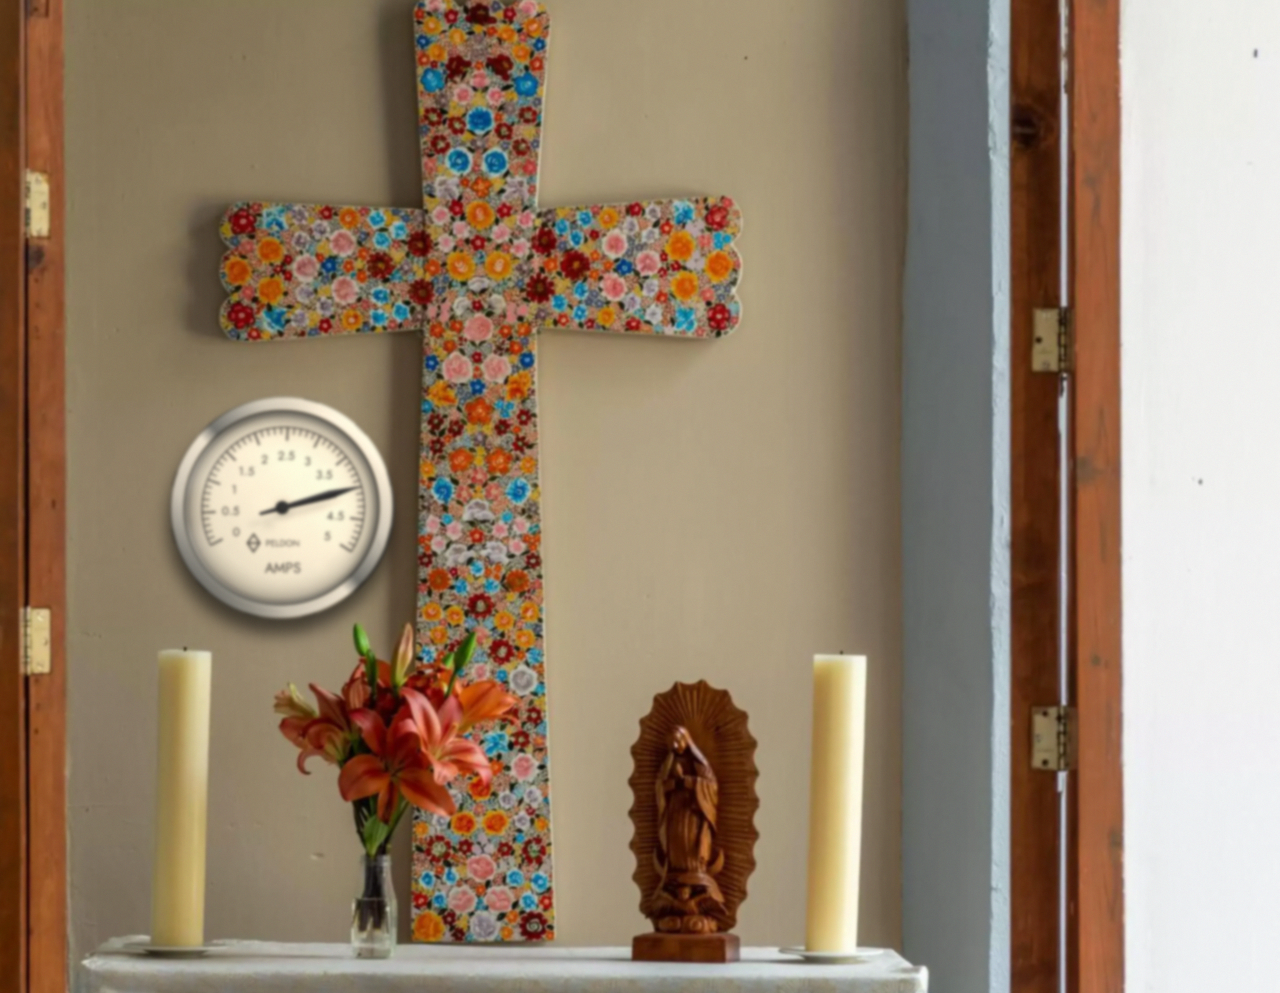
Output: 4 A
